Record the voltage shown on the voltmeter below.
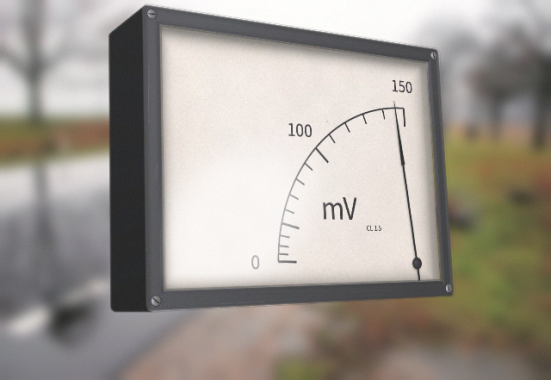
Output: 145 mV
